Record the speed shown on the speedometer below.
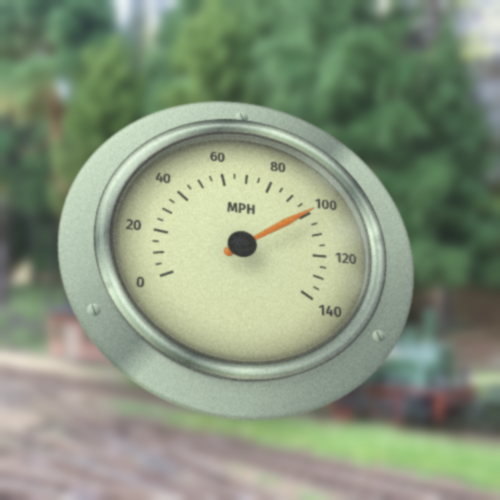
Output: 100 mph
